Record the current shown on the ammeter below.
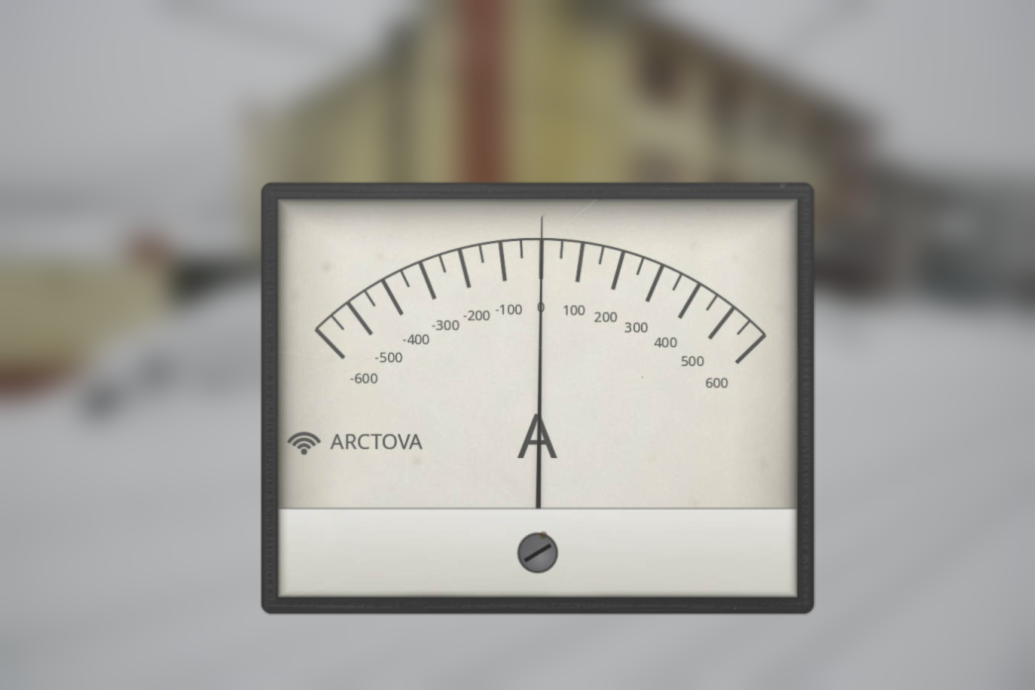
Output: 0 A
